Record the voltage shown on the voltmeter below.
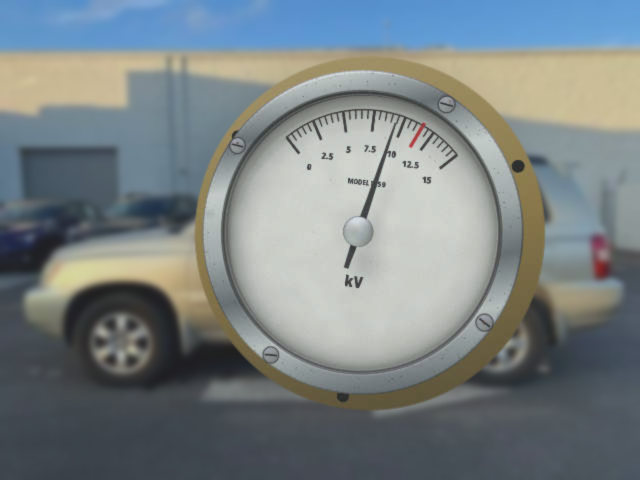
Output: 9.5 kV
